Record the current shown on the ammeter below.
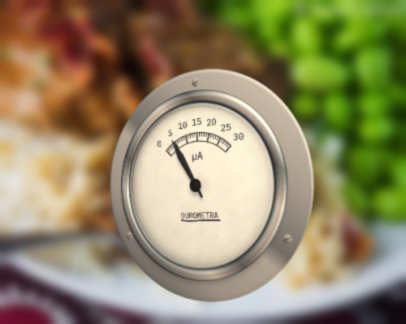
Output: 5 µA
